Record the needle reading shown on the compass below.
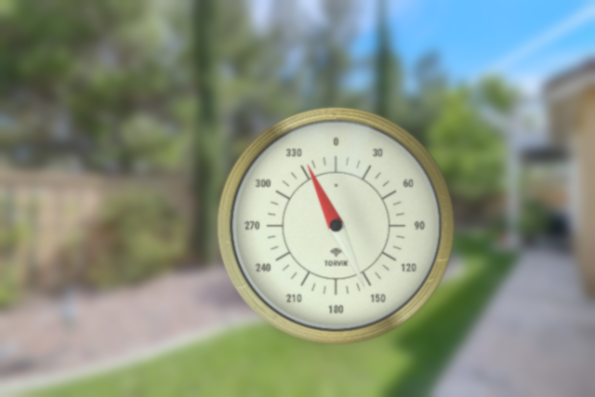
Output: 335 °
